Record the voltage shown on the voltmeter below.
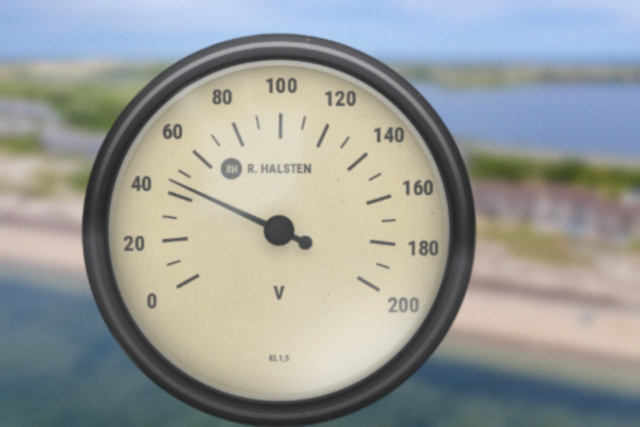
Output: 45 V
